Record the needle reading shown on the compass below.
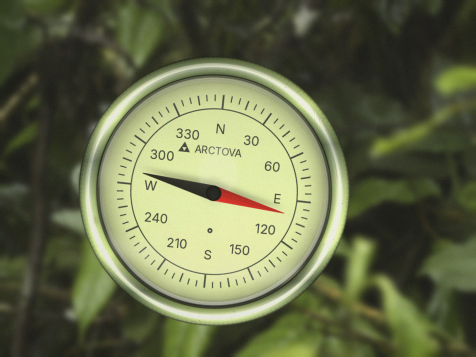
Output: 100 °
